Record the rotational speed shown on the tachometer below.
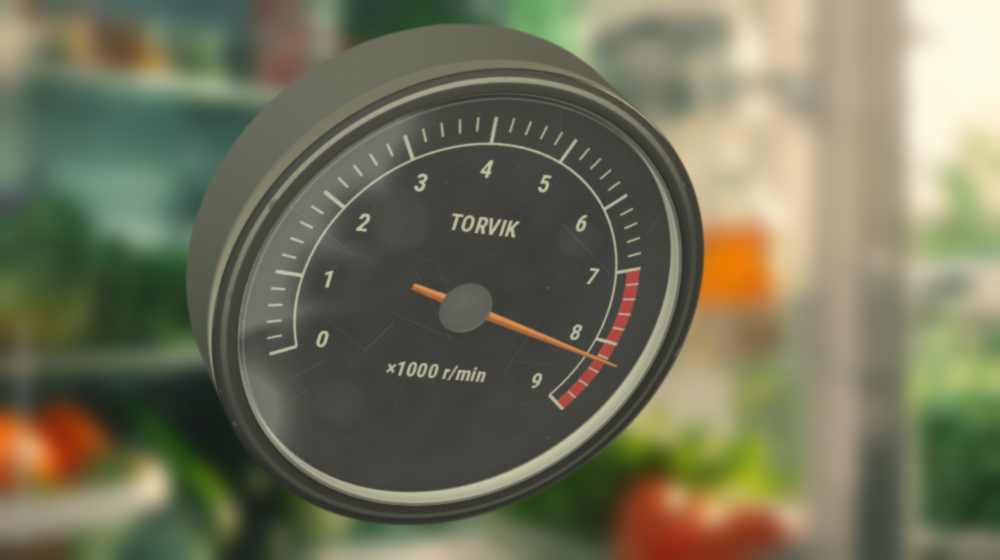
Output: 8200 rpm
